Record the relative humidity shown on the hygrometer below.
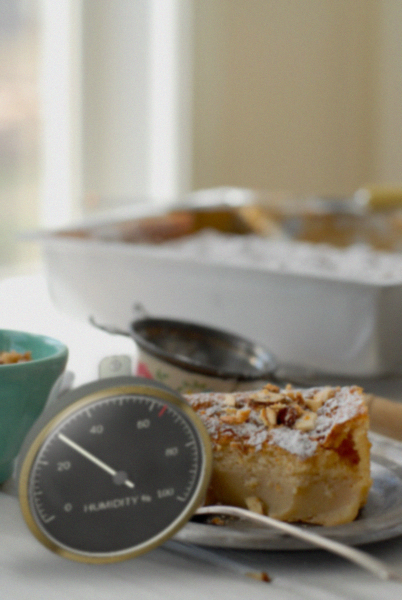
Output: 30 %
